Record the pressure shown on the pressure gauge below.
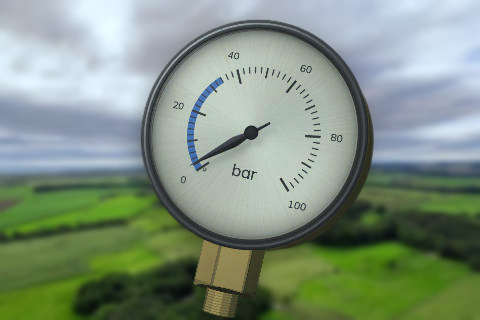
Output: 2 bar
